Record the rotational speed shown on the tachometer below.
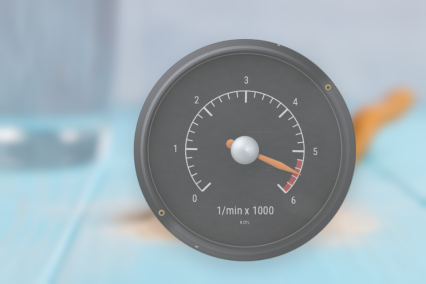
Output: 5500 rpm
